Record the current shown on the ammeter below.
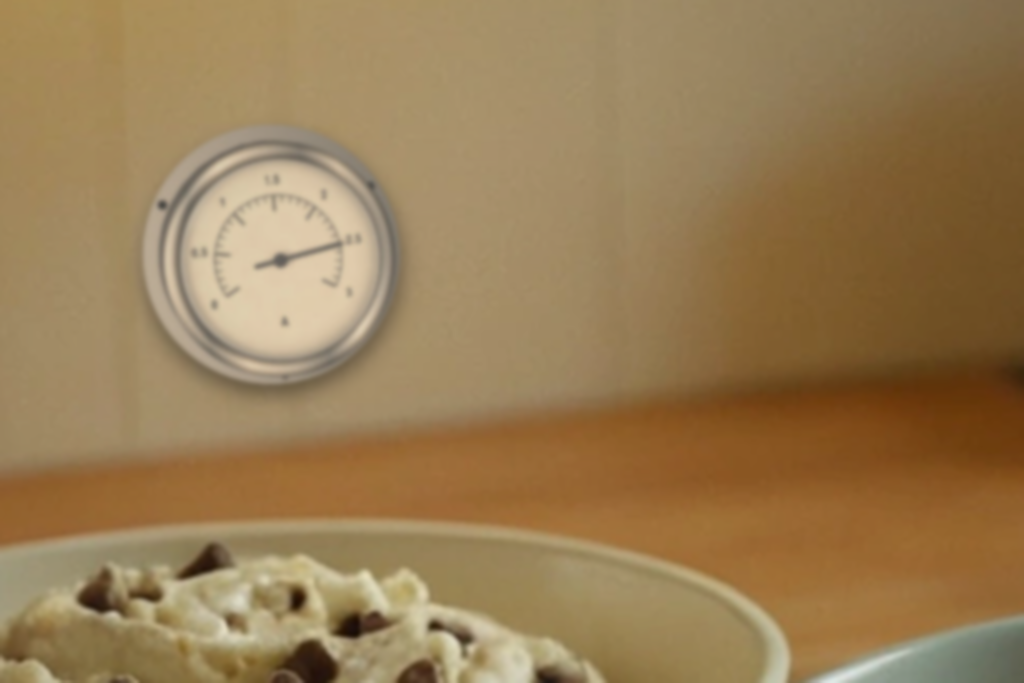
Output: 2.5 A
